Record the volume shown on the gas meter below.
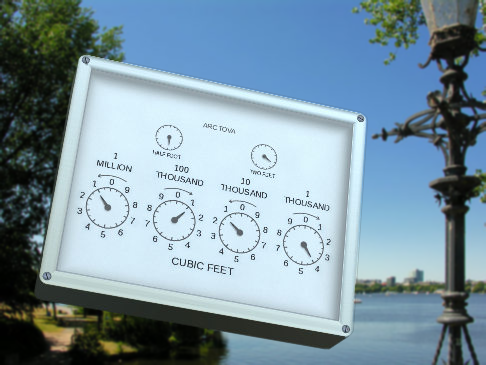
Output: 111400 ft³
